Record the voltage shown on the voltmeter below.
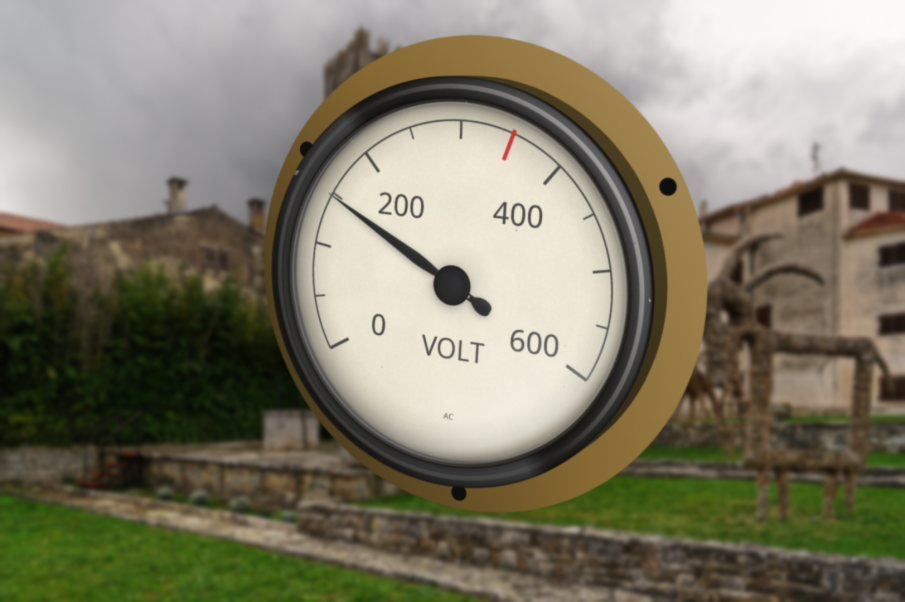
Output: 150 V
